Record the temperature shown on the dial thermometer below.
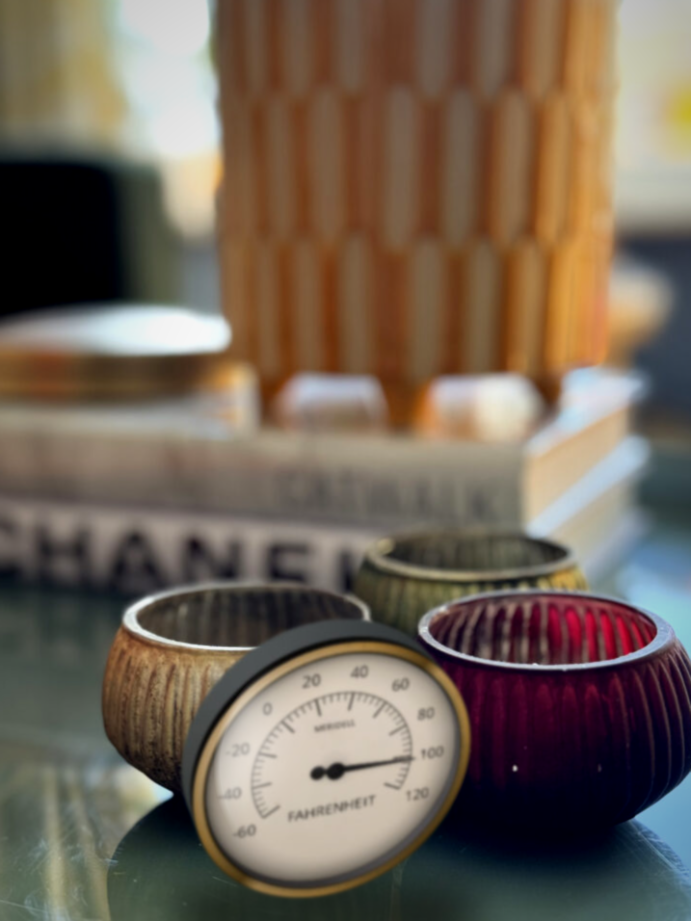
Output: 100 °F
